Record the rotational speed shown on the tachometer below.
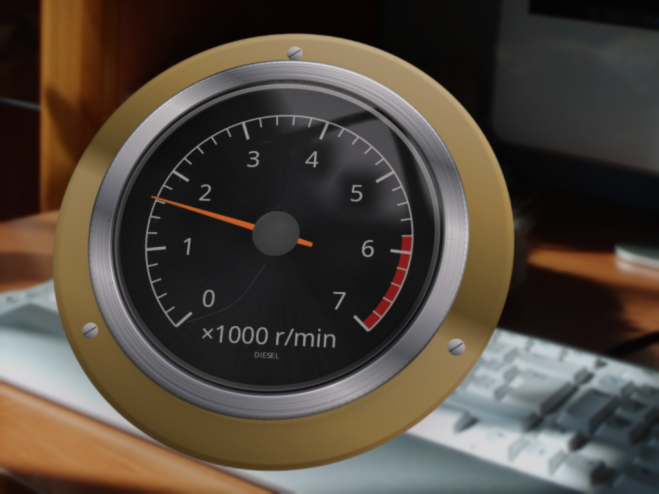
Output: 1600 rpm
